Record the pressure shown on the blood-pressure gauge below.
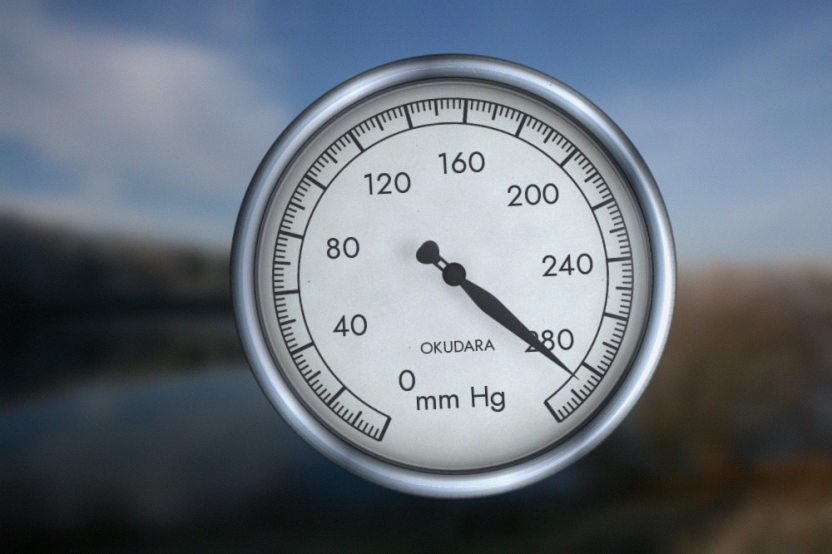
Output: 286 mmHg
